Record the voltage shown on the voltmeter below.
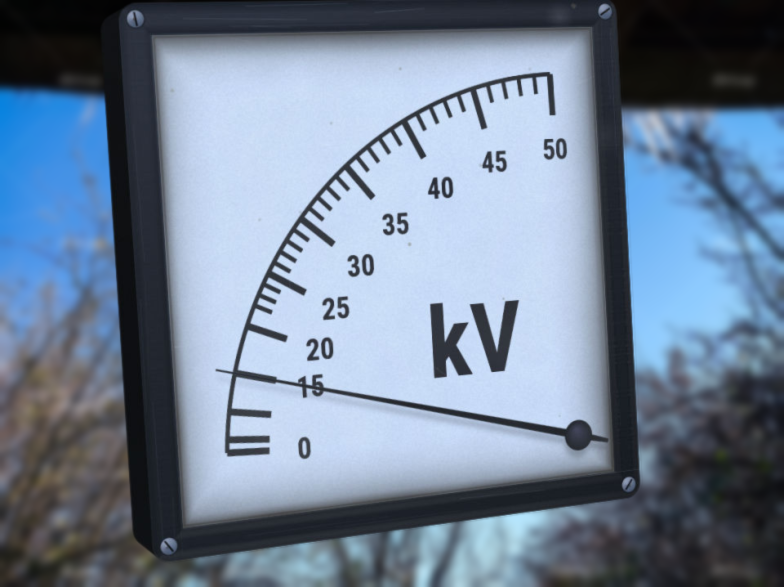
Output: 15 kV
